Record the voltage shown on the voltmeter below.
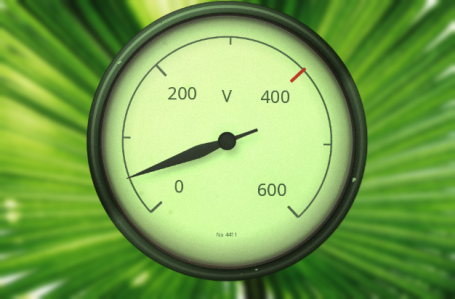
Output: 50 V
